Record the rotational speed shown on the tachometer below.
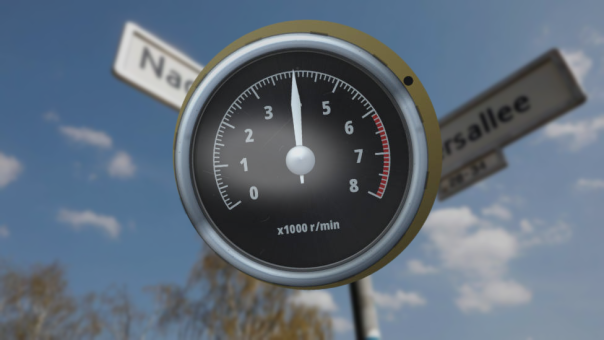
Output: 4000 rpm
